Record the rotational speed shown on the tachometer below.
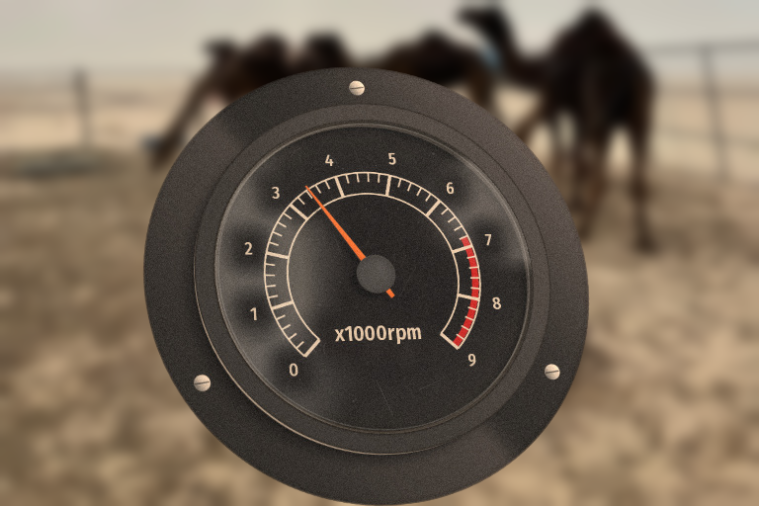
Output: 3400 rpm
